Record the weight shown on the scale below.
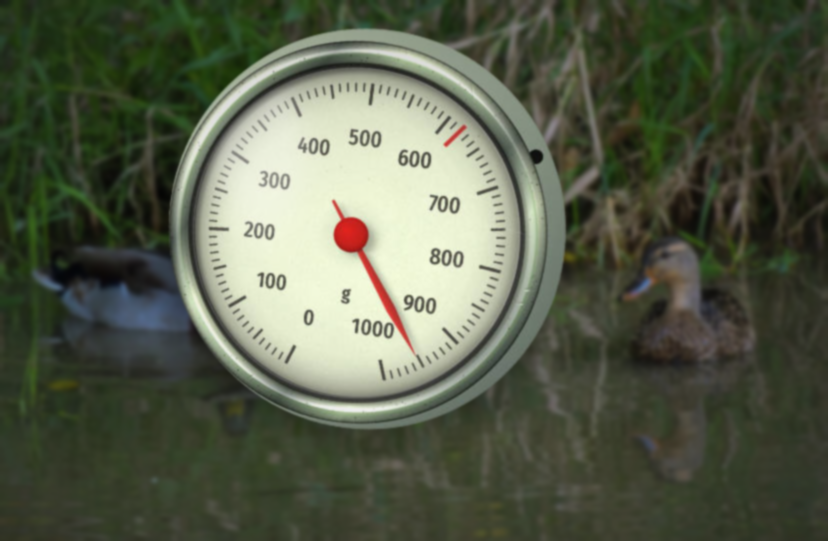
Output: 950 g
